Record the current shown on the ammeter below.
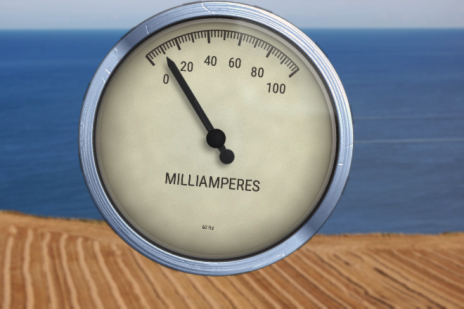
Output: 10 mA
